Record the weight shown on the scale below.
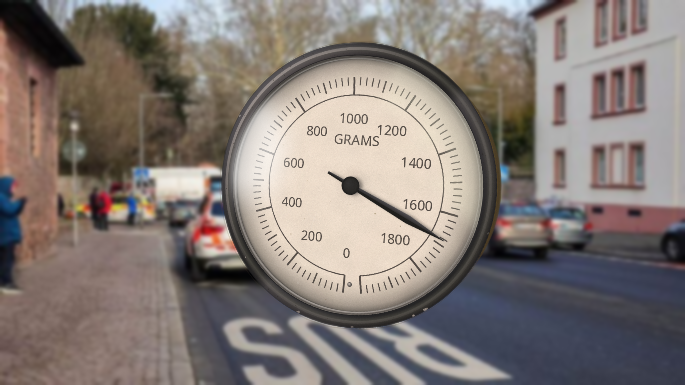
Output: 1680 g
